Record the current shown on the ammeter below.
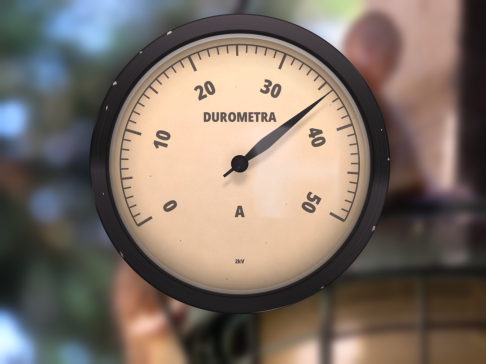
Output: 36 A
